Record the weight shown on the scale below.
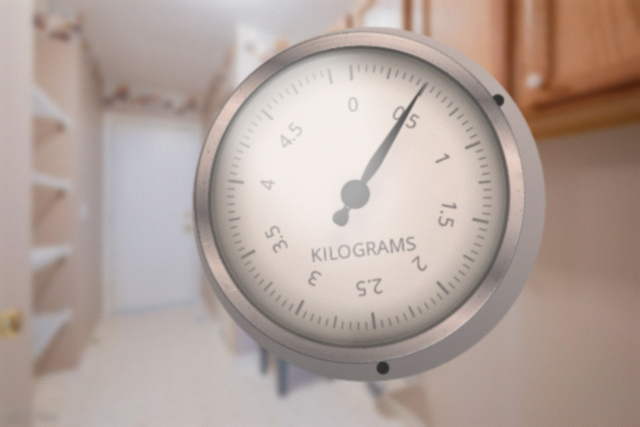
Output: 0.5 kg
